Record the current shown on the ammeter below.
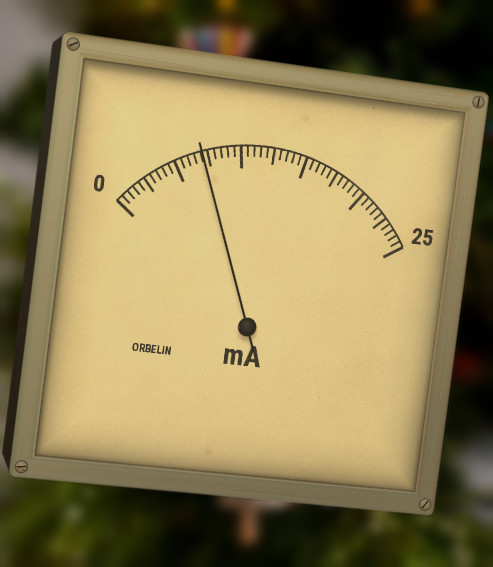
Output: 7 mA
